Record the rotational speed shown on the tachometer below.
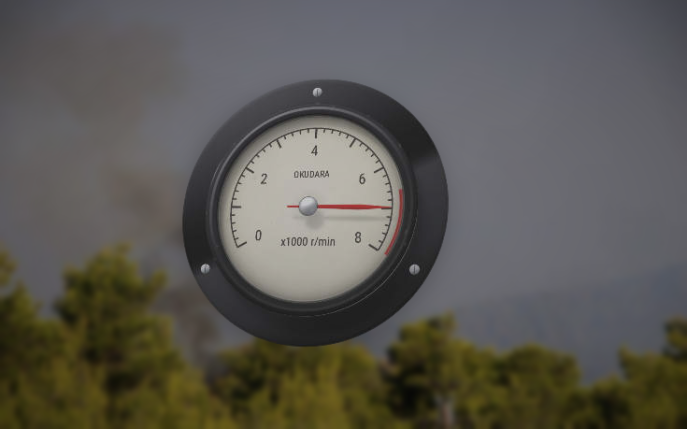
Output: 7000 rpm
